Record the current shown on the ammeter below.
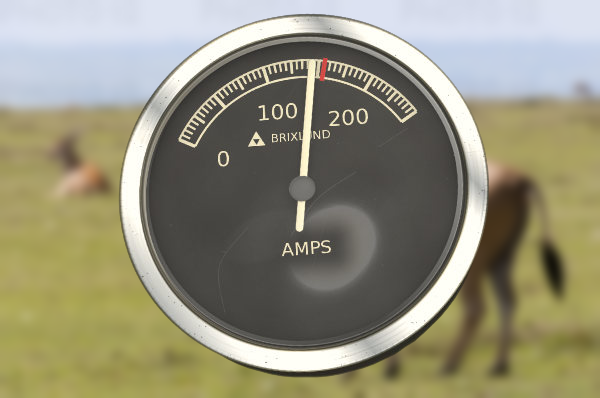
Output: 145 A
